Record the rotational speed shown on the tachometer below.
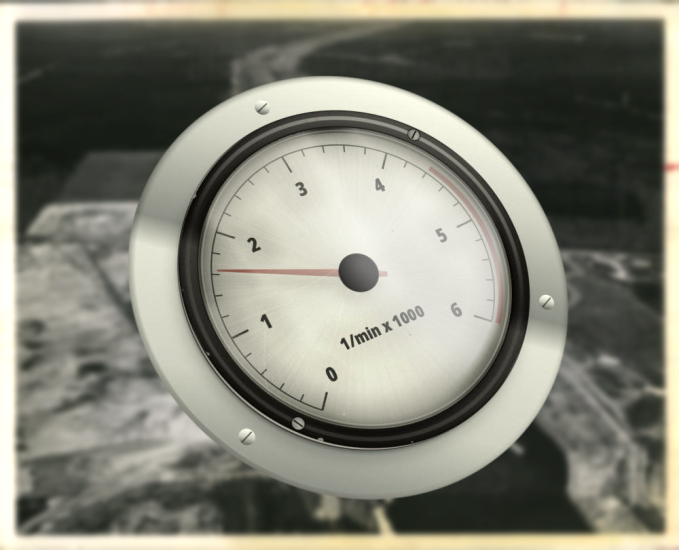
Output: 1600 rpm
